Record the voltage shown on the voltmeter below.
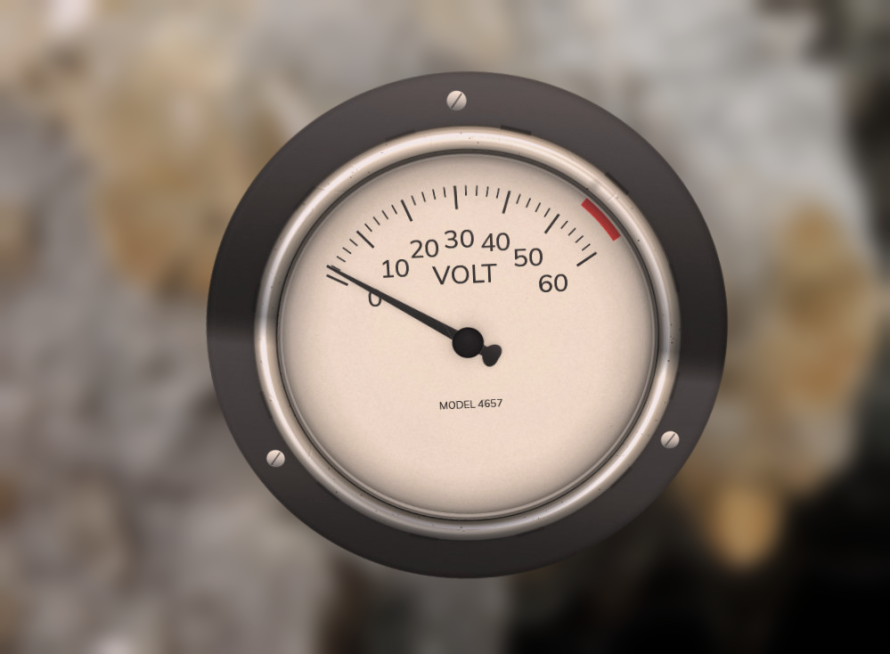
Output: 2 V
